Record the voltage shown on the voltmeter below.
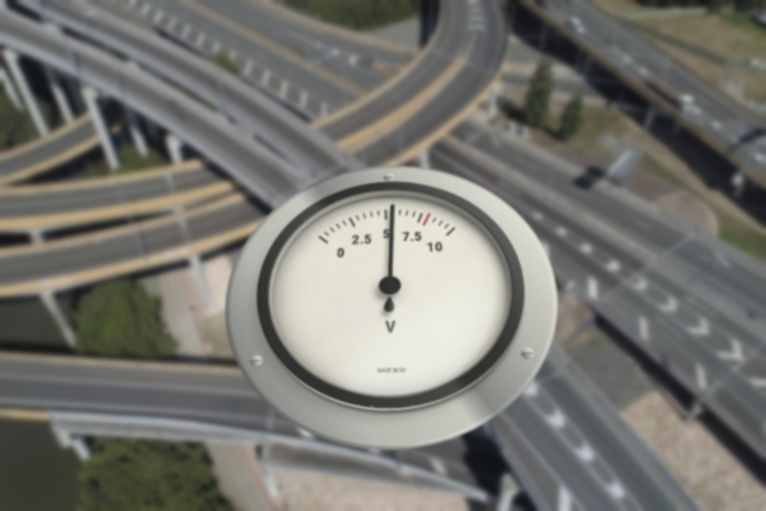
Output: 5.5 V
